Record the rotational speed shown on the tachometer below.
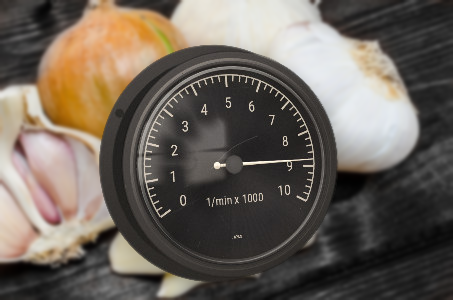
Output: 8800 rpm
